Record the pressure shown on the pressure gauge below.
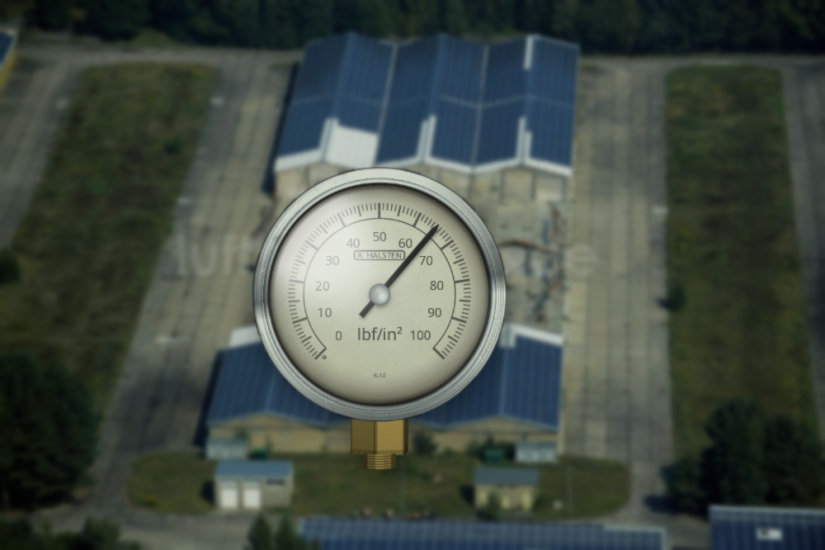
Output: 65 psi
